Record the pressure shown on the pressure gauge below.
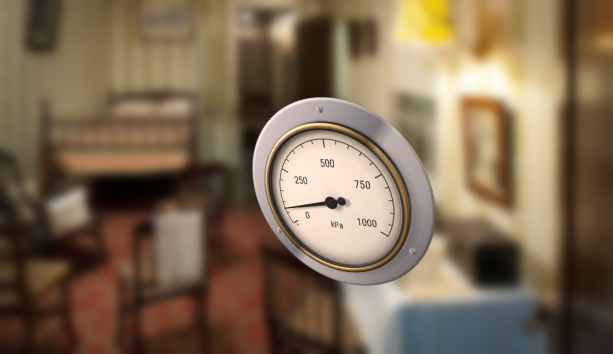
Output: 75 kPa
